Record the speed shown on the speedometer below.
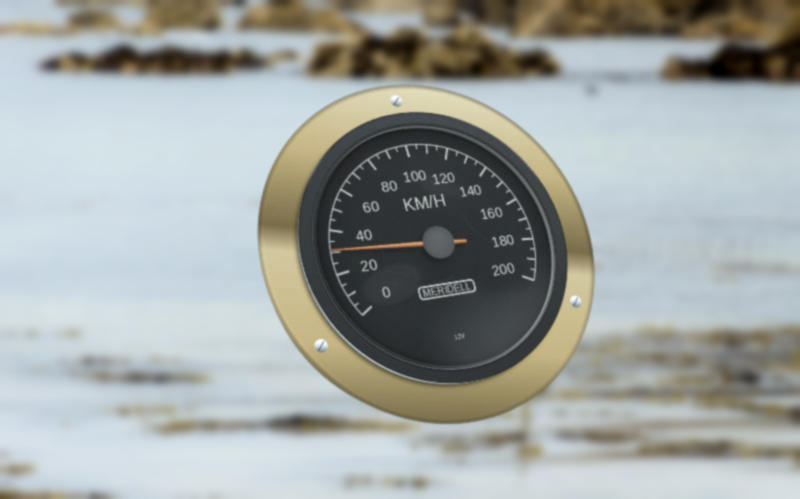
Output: 30 km/h
